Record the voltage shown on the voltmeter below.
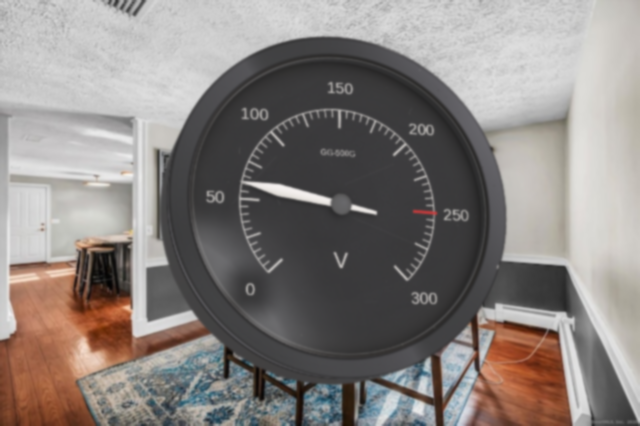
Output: 60 V
